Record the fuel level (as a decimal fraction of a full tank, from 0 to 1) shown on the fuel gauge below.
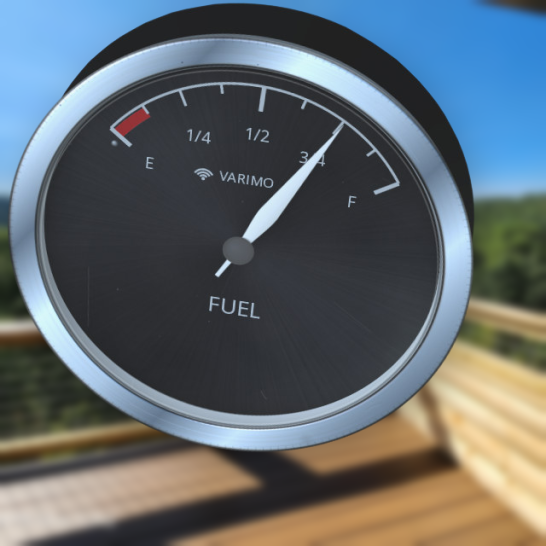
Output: 0.75
